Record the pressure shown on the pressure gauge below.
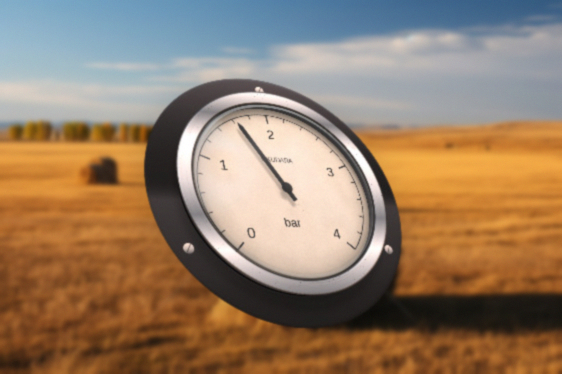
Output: 1.6 bar
